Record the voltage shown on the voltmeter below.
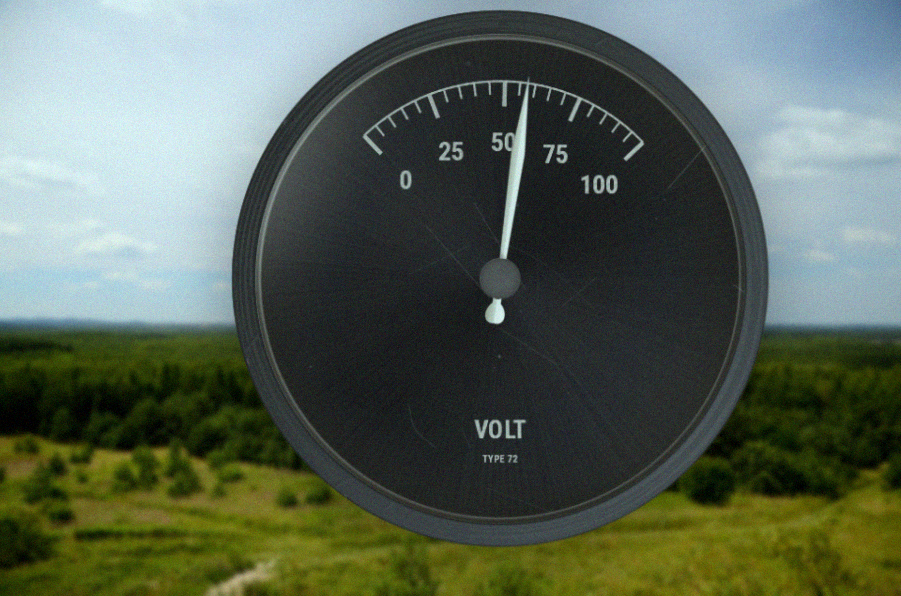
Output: 57.5 V
